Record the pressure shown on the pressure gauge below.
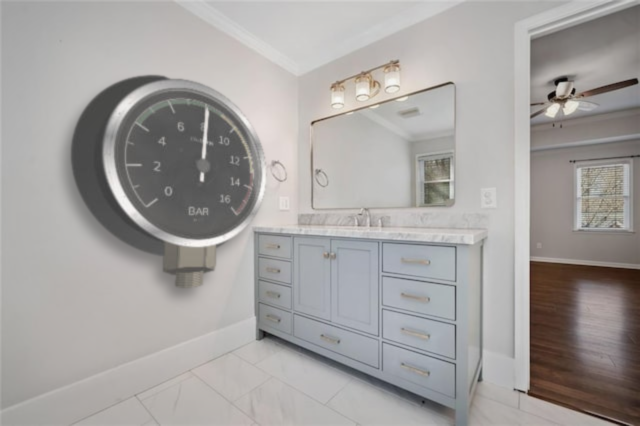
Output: 8 bar
